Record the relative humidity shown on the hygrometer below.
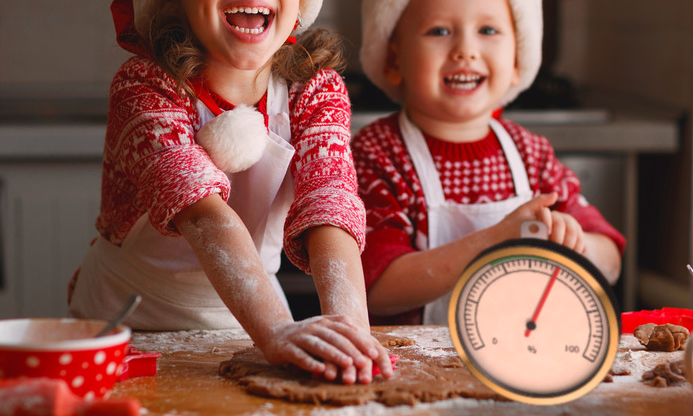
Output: 60 %
